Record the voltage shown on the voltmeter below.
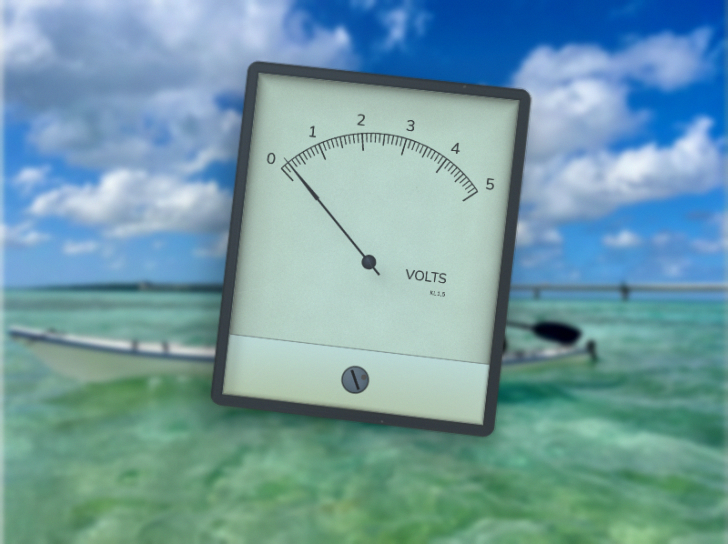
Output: 0.2 V
